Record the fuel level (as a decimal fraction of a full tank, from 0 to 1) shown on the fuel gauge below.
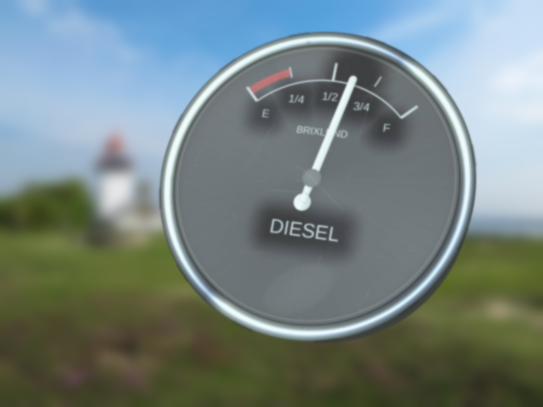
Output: 0.625
